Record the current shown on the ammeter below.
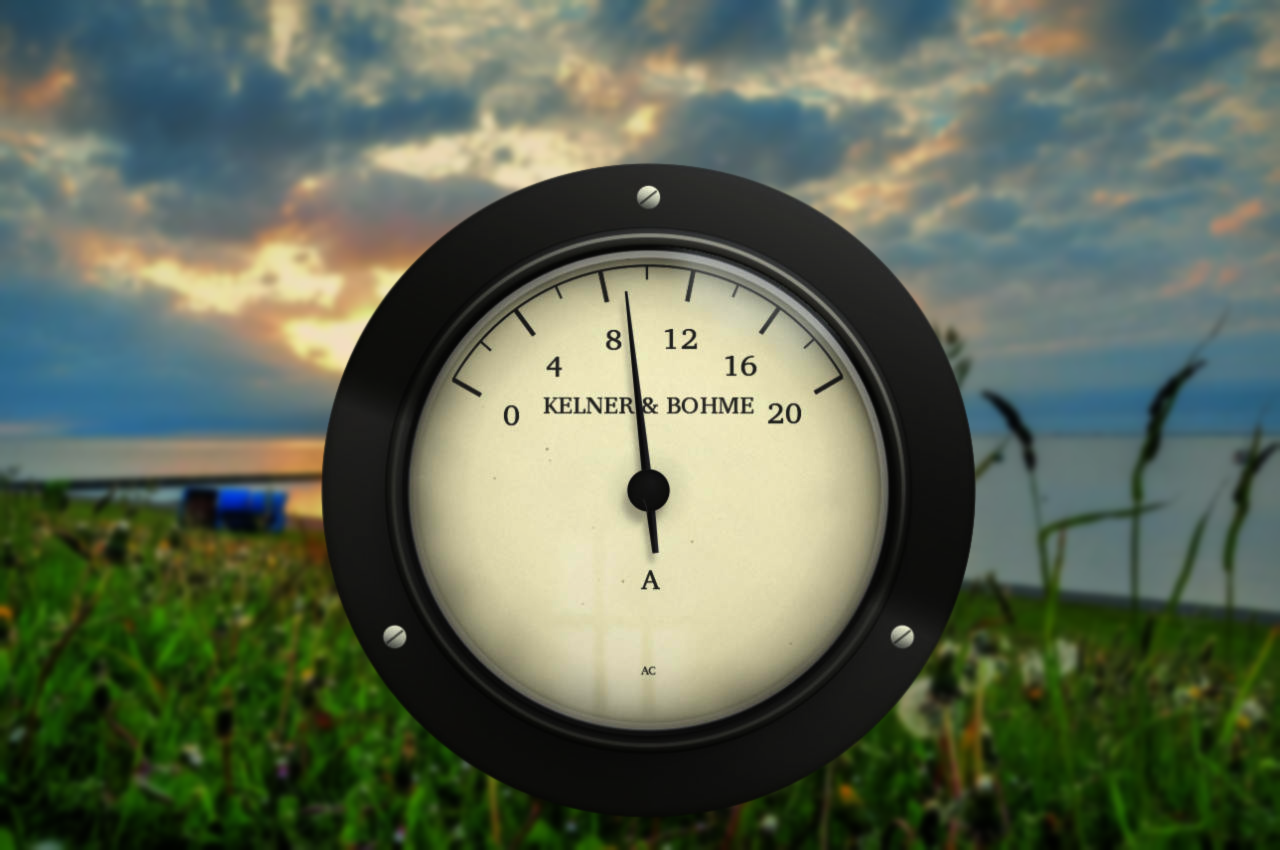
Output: 9 A
